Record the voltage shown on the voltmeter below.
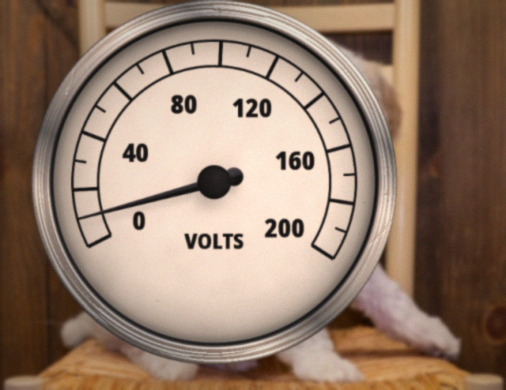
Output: 10 V
